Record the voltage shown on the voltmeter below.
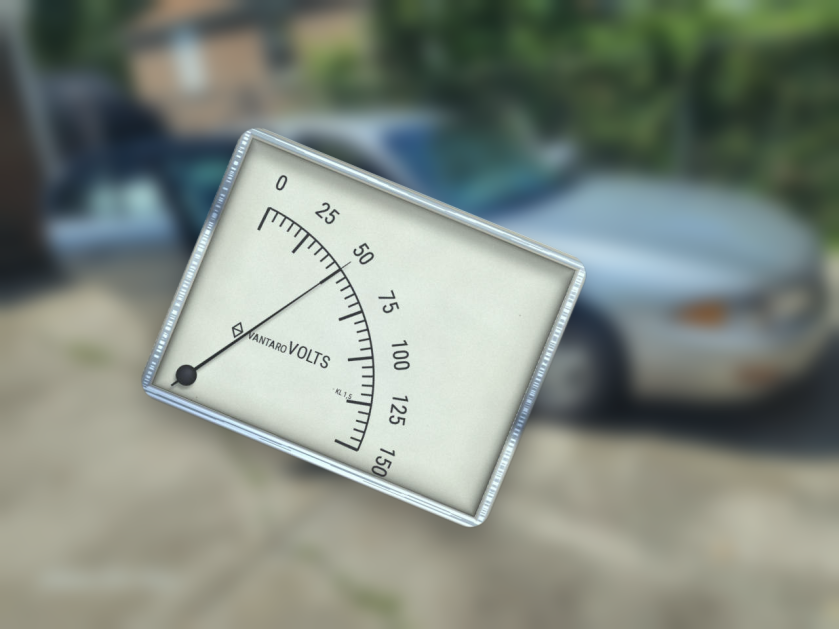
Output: 50 V
